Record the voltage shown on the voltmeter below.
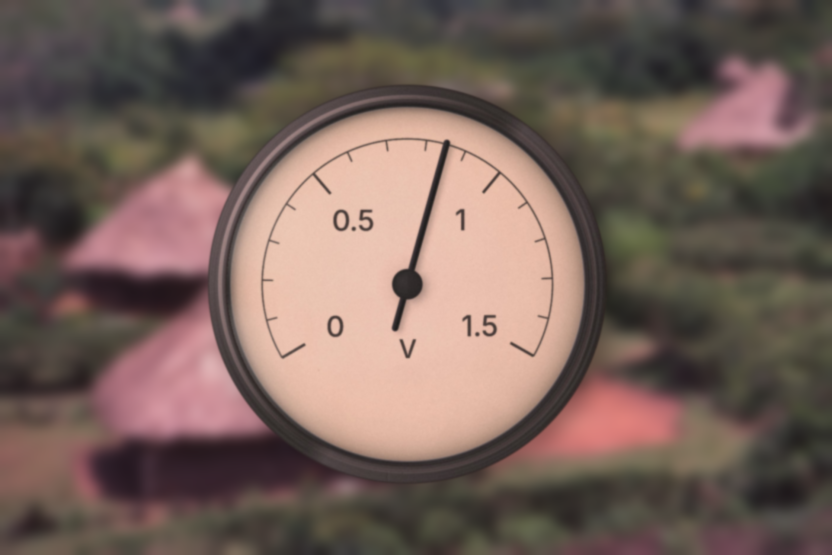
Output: 0.85 V
